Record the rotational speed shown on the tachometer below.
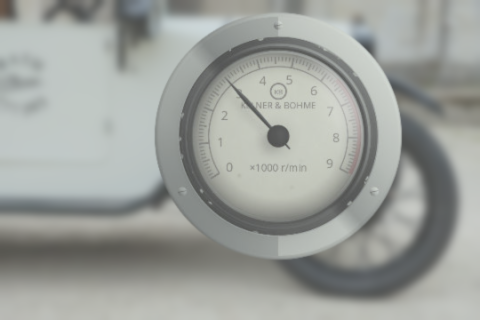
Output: 3000 rpm
